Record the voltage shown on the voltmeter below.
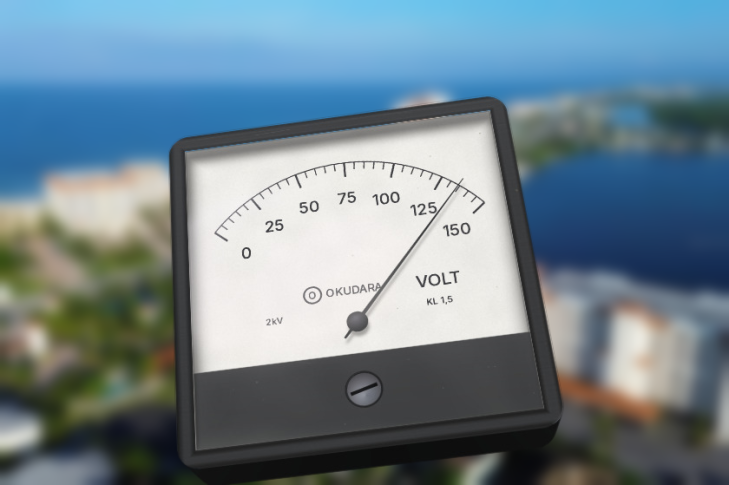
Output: 135 V
